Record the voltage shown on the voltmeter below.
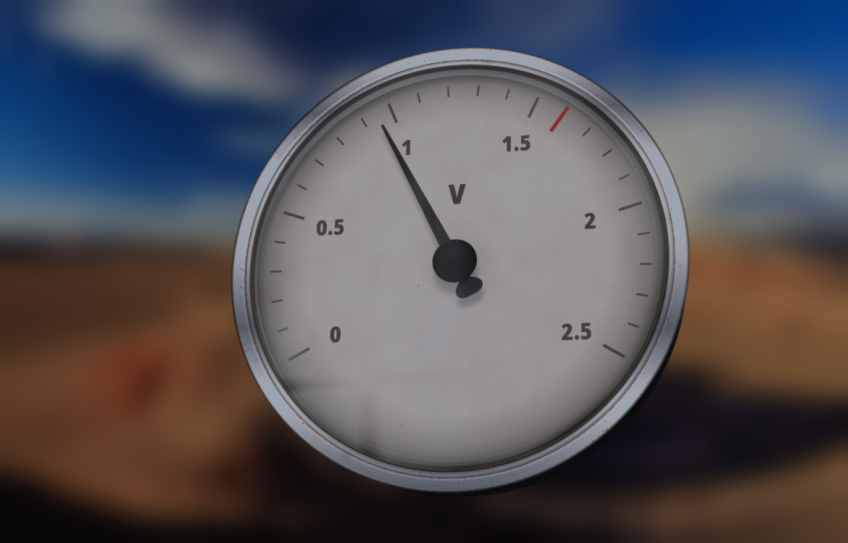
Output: 0.95 V
